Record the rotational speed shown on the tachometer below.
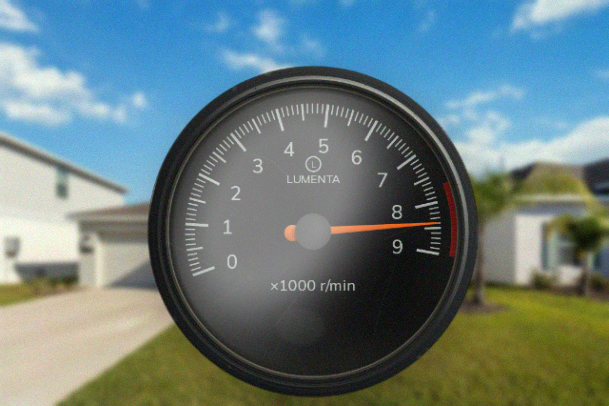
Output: 8400 rpm
